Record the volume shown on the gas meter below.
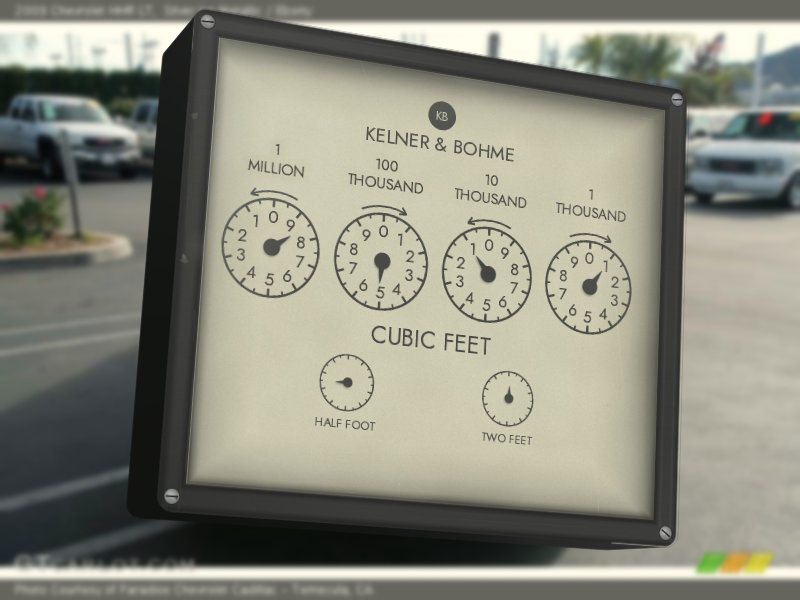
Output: 851100 ft³
